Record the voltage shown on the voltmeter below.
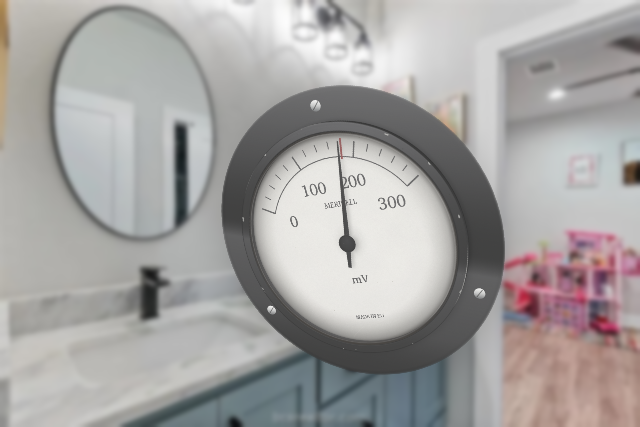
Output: 180 mV
